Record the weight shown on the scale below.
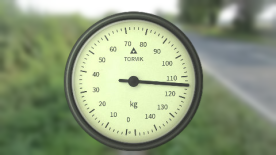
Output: 114 kg
